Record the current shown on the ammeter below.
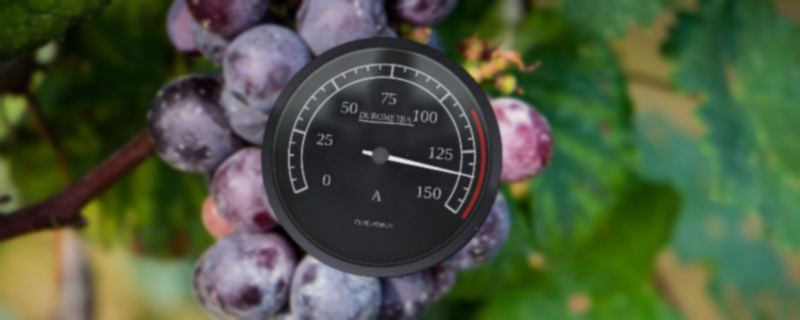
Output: 135 A
